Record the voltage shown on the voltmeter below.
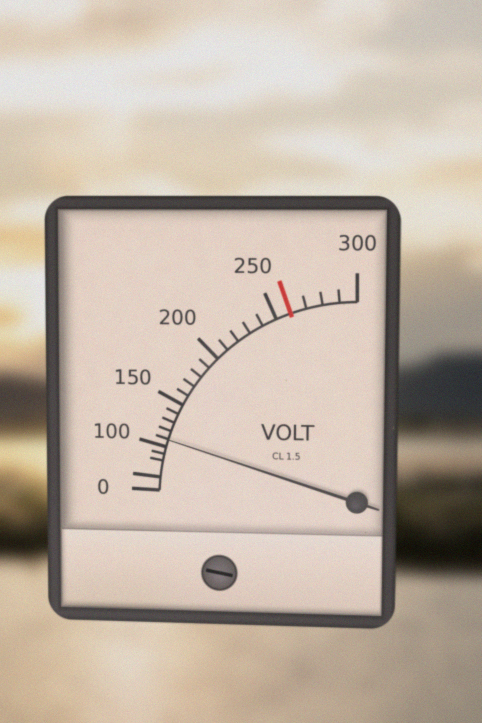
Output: 110 V
